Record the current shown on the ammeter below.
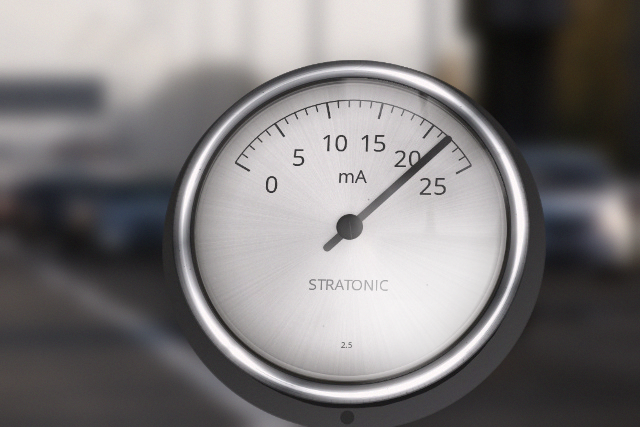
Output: 22 mA
